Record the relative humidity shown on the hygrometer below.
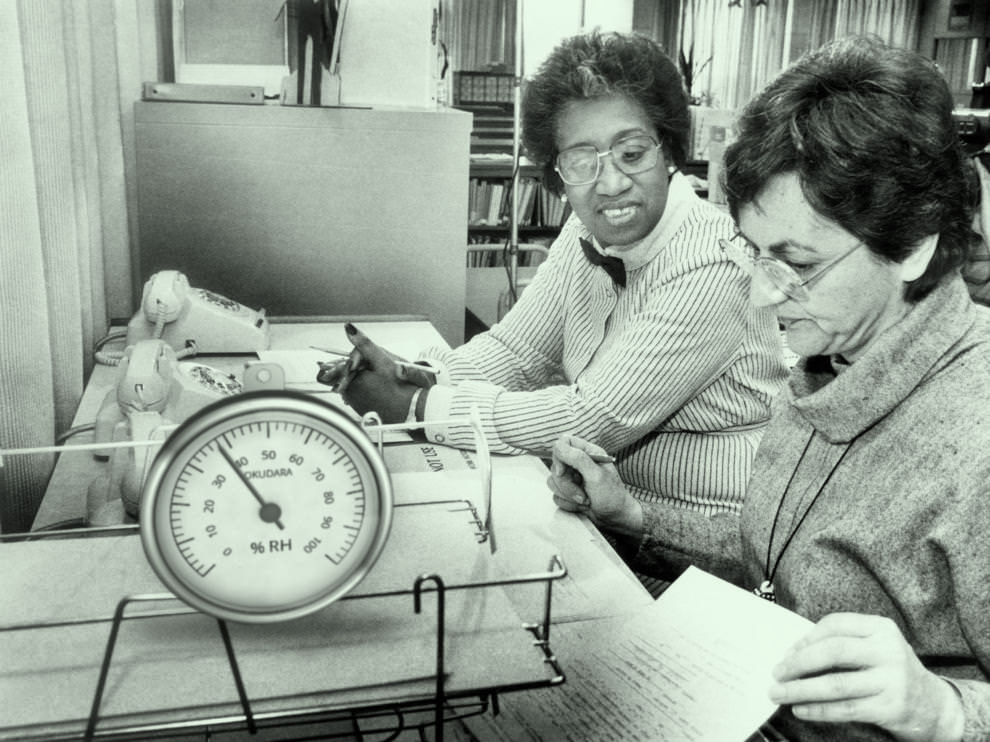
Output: 38 %
